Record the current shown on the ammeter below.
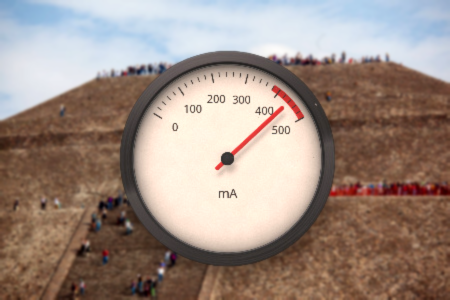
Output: 440 mA
